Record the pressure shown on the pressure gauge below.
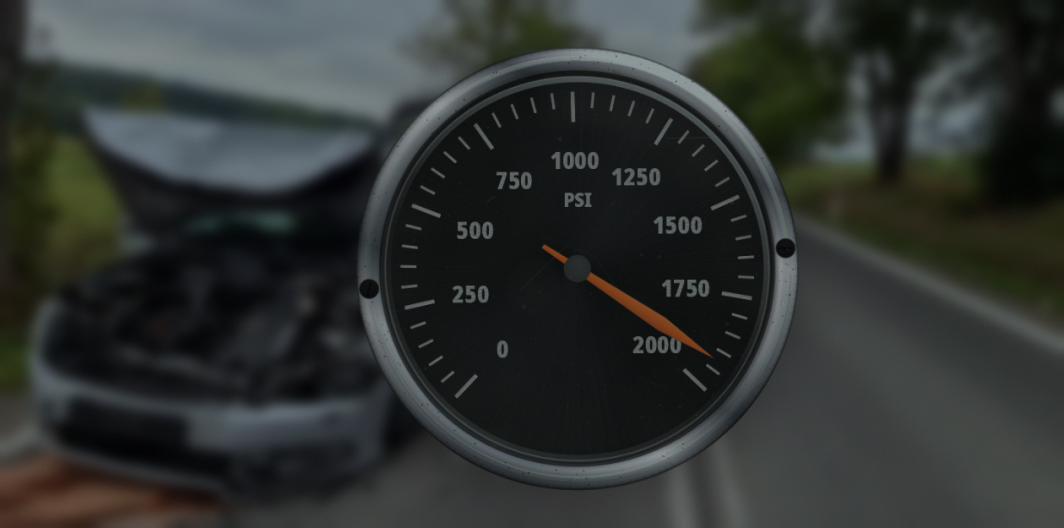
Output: 1925 psi
